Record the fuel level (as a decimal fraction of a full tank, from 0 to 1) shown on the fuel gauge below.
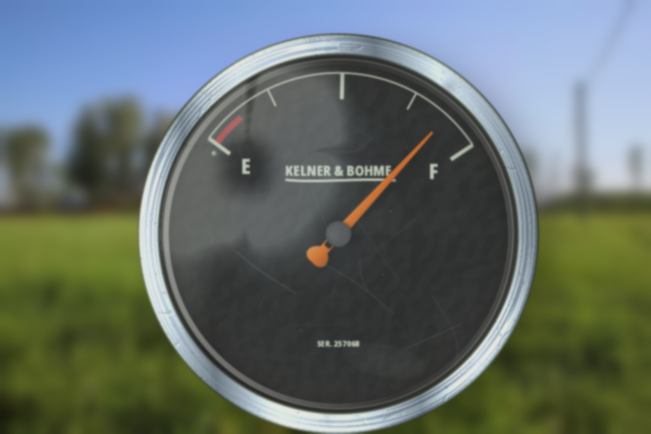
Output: 0.875
